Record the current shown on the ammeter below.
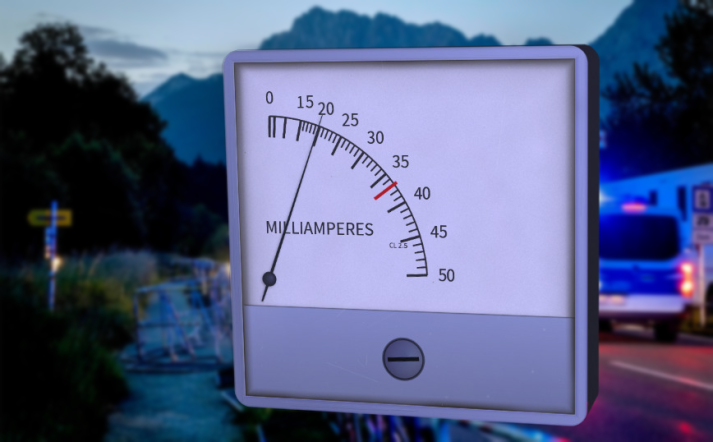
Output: 20 mA
